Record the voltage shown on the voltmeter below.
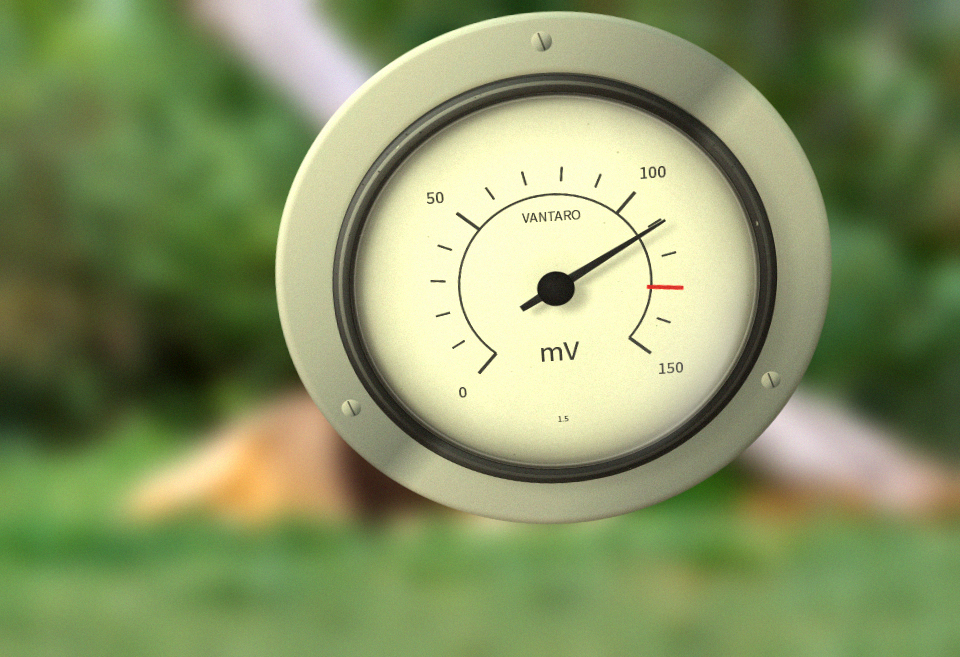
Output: 110 mV
